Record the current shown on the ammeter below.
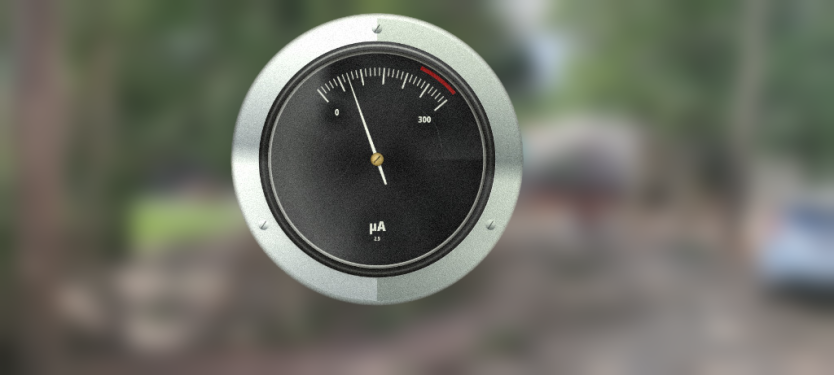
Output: 70 µA
